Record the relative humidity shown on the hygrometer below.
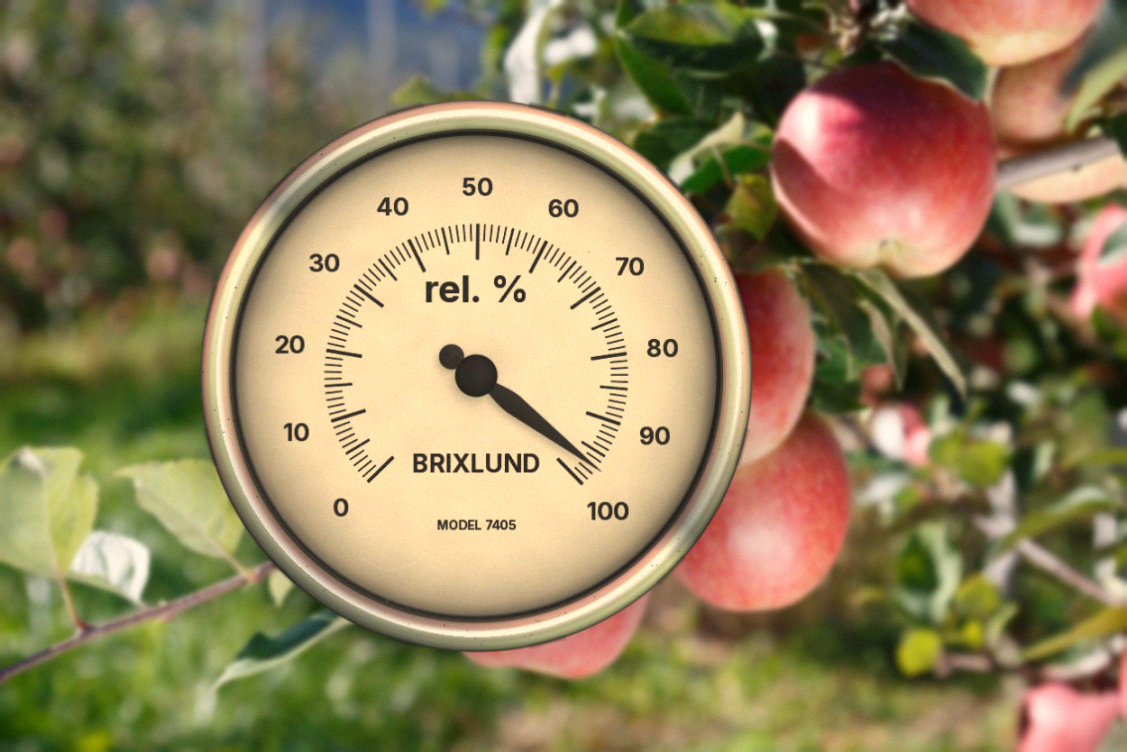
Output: 97 %
